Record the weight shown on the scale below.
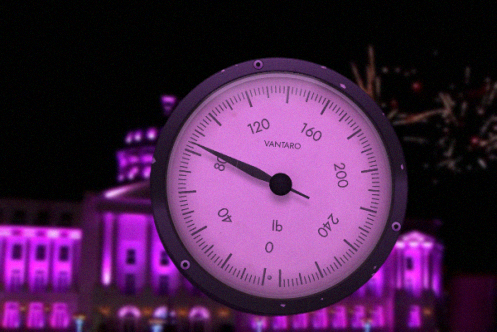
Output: 84 lb
